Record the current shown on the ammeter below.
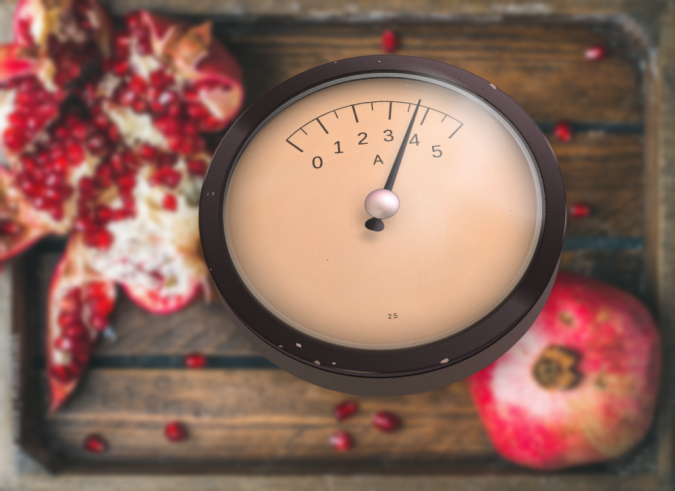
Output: 3.75 A
